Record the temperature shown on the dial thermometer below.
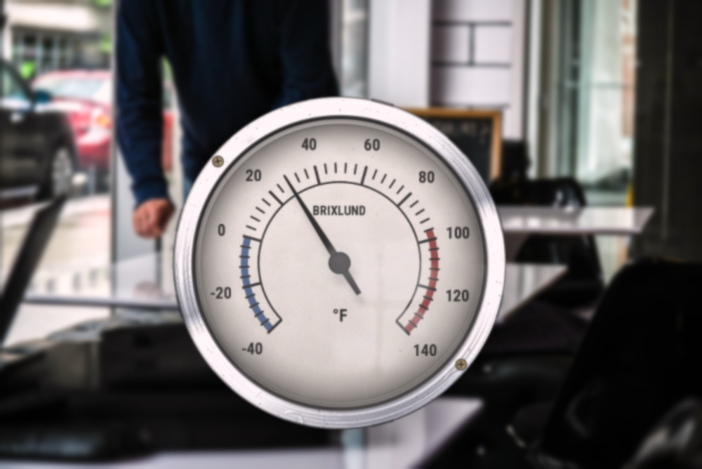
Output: 28 °F
